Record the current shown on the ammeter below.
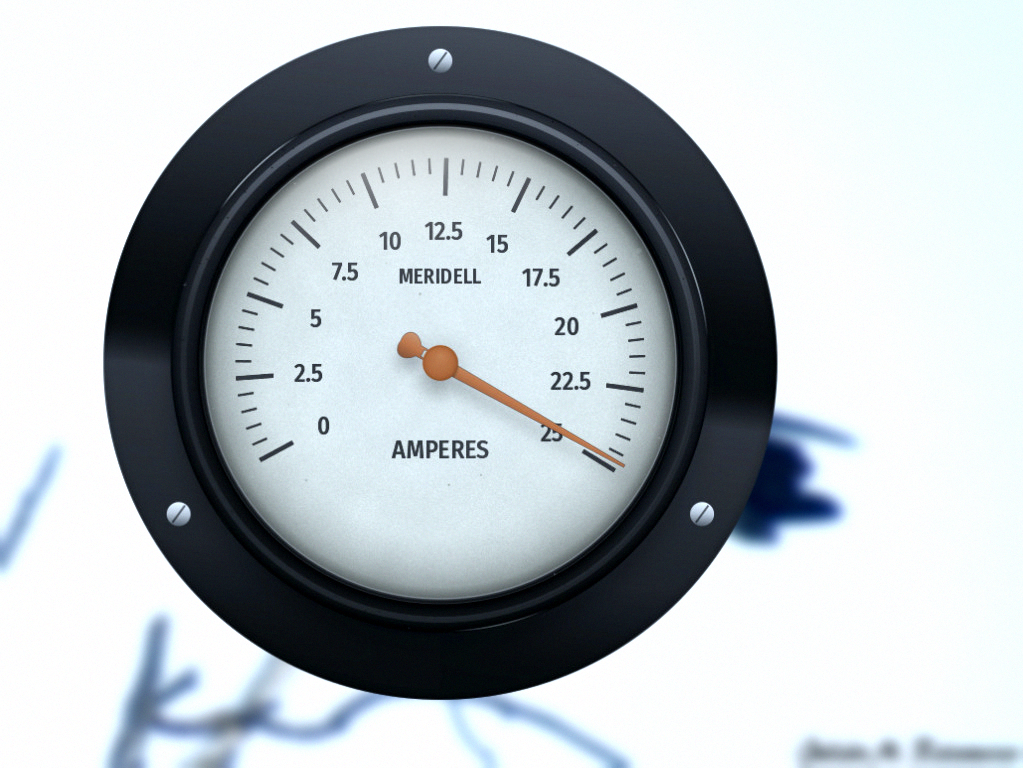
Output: 24.75 A
